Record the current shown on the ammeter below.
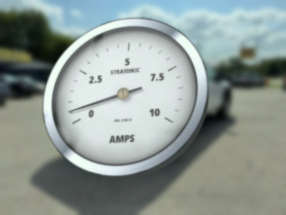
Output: 0.5 A
